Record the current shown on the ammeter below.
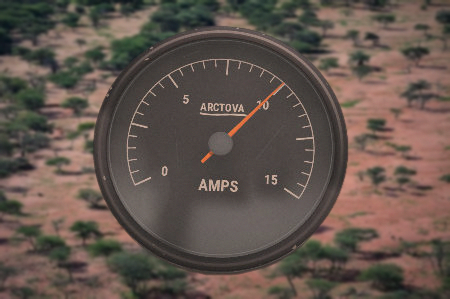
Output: 10 A
